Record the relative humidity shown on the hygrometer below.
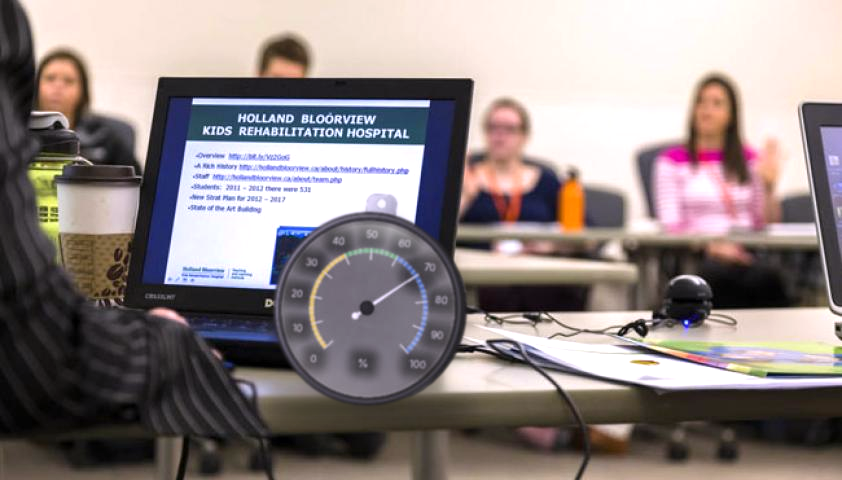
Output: 70 %
